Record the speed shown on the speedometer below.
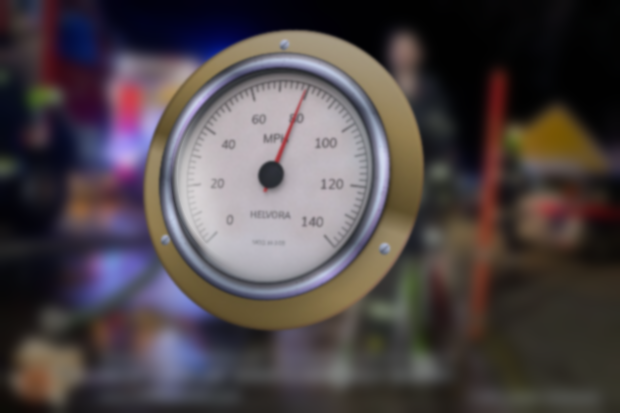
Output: 80 mph
